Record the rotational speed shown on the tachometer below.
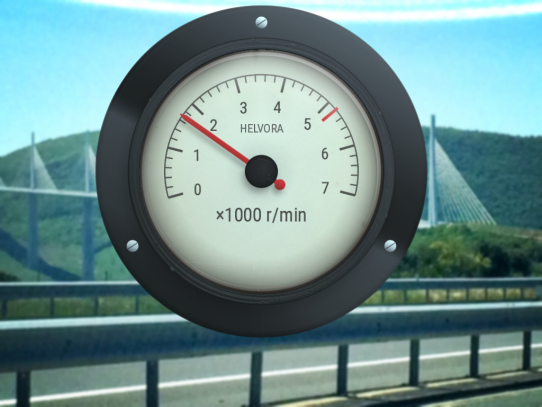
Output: 1700 rpm
